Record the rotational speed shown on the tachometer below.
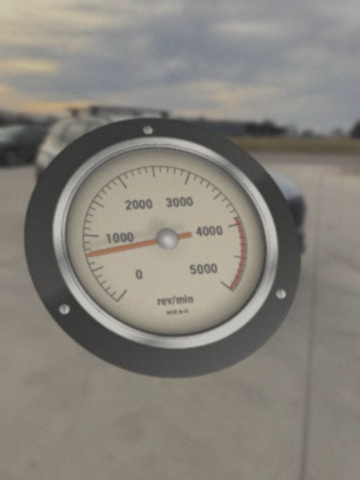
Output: 700 rpm
